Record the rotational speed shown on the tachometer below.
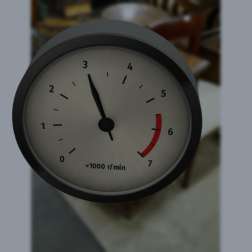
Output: 3000 rpm
